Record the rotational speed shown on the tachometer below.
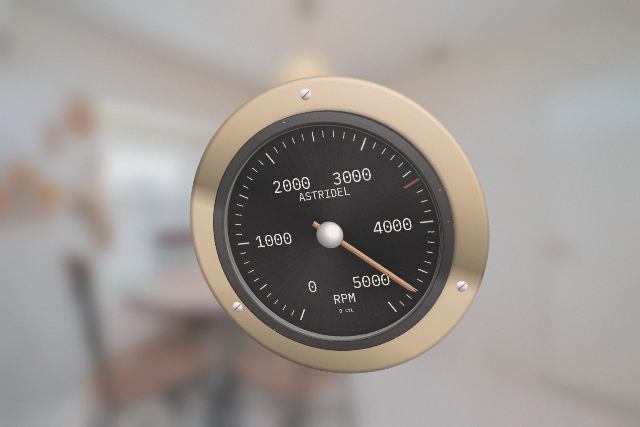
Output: 4700 rpm
